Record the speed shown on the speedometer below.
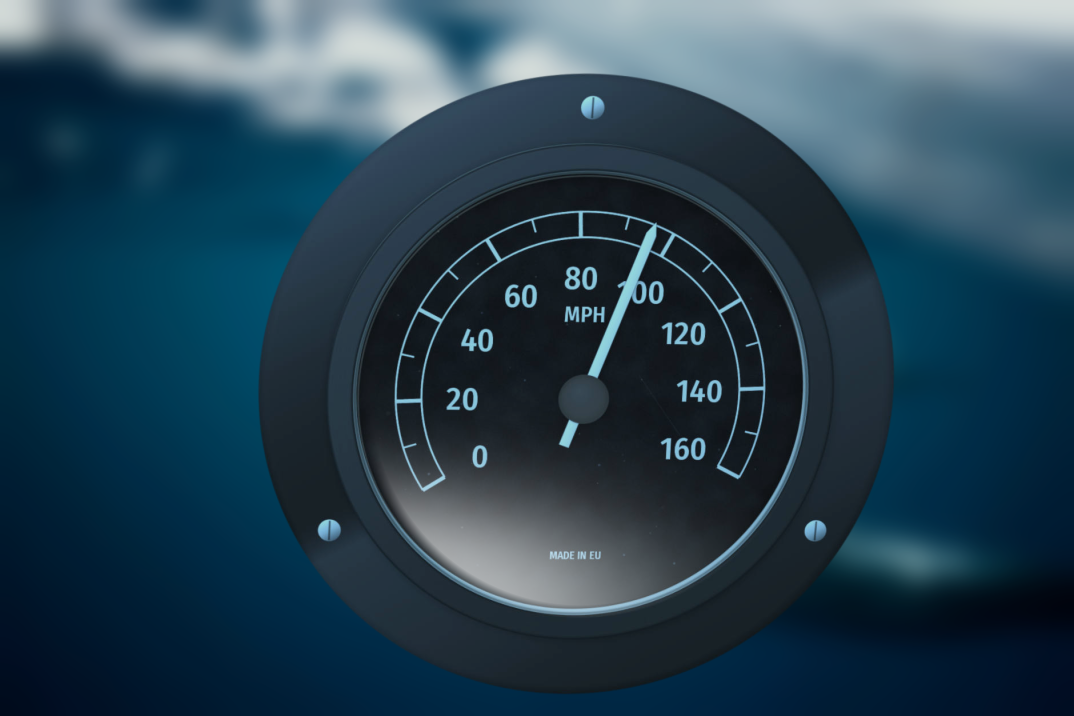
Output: 95 mph
